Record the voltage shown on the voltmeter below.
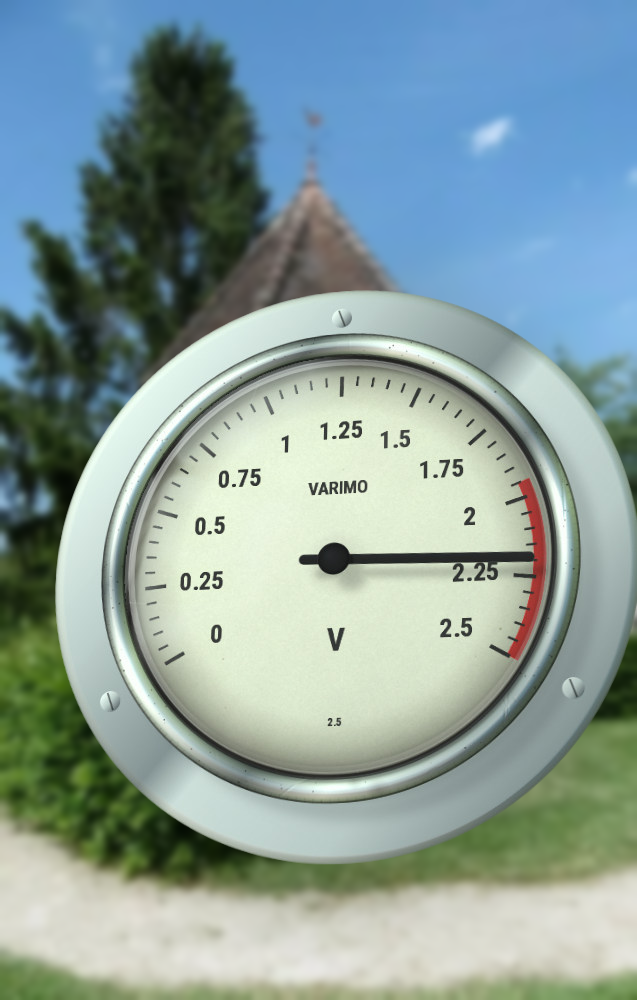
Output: 2.2 V
